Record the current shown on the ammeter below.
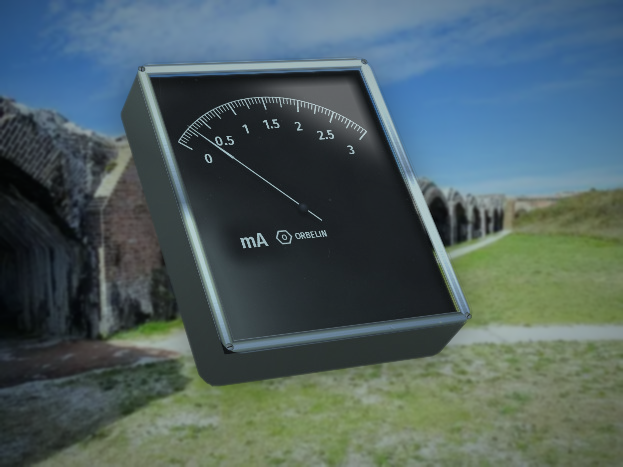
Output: 0.25 mA
